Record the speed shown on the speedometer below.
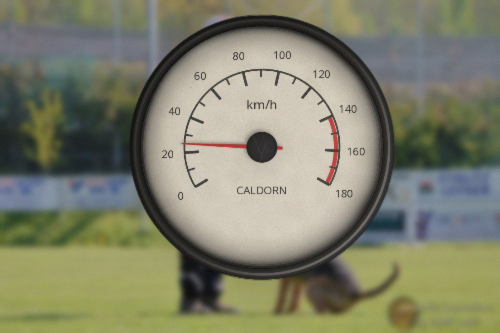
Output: 25 km/h
